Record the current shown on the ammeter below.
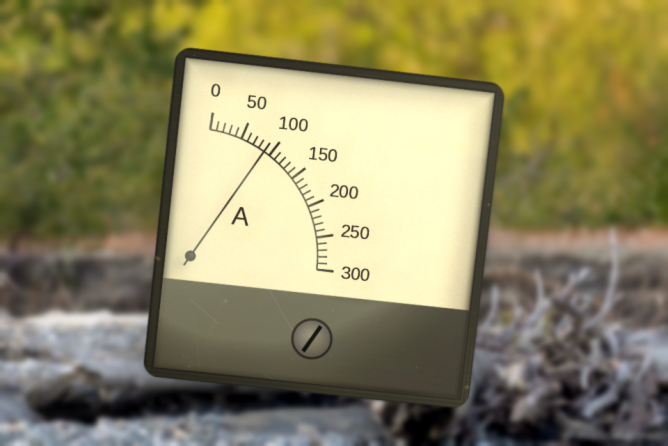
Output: 90 A
